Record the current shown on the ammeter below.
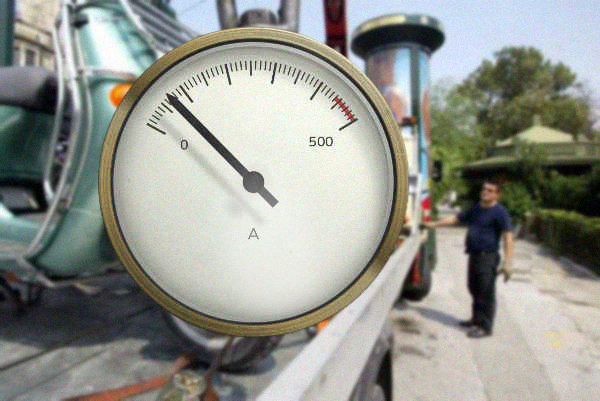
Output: 70 A
